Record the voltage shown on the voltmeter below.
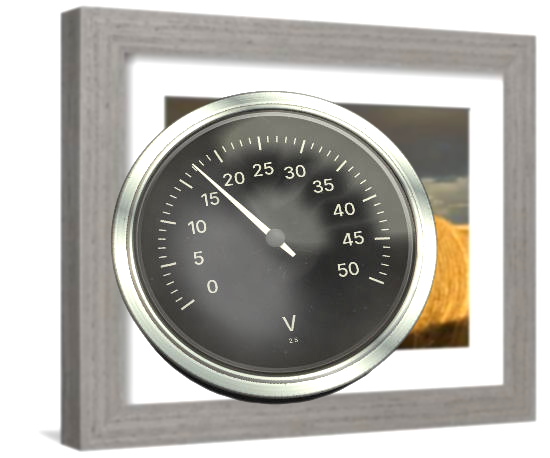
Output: 17 V
